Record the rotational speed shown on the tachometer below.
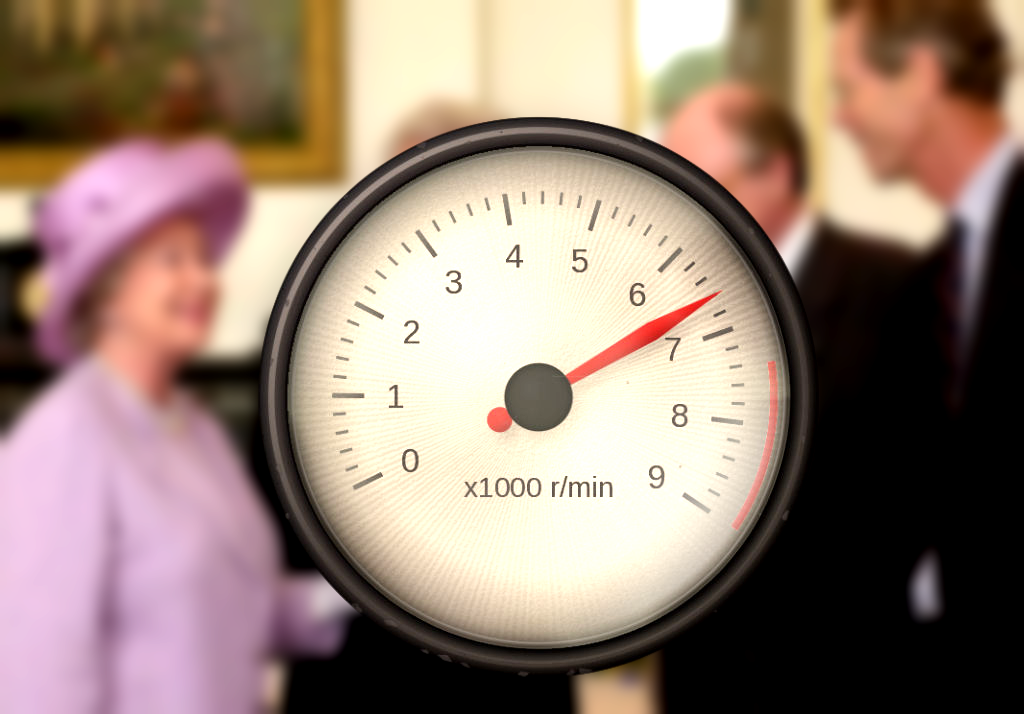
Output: 6600 rpm
